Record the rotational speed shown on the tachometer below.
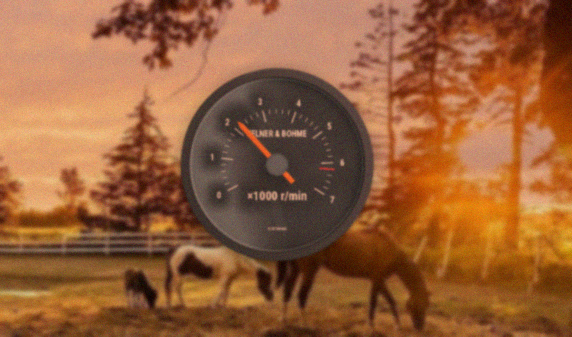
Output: 2200 rpm
